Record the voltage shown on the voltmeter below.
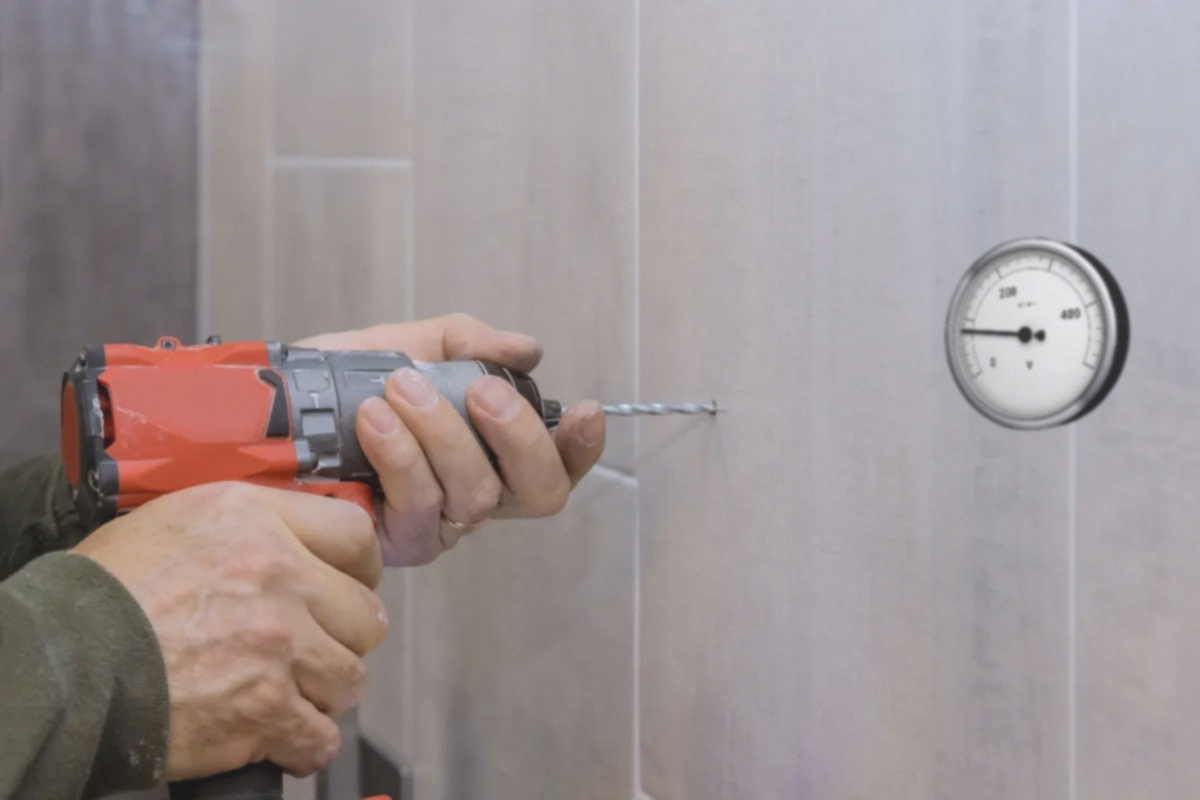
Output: 80 V
